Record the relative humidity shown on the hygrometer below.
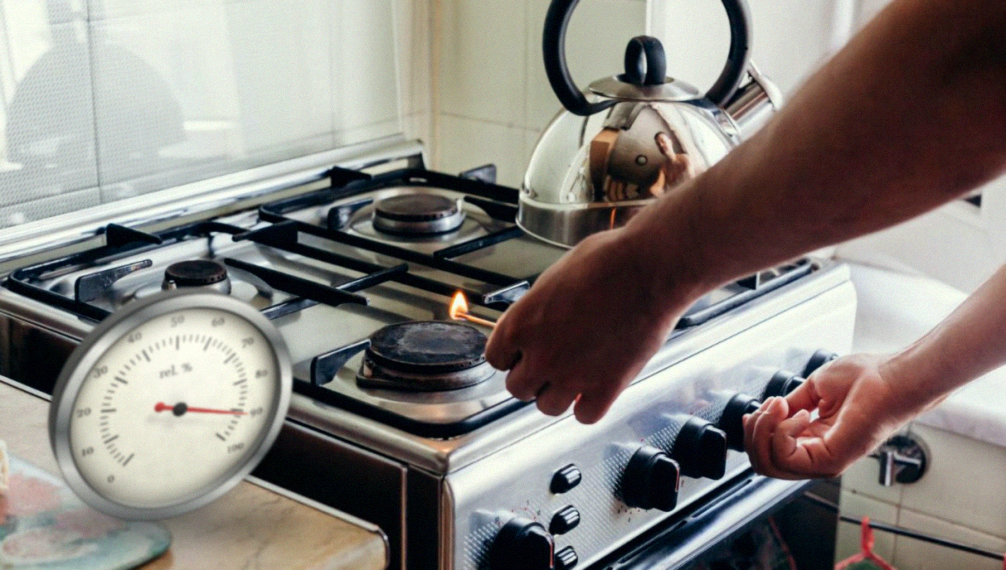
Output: 90 %
